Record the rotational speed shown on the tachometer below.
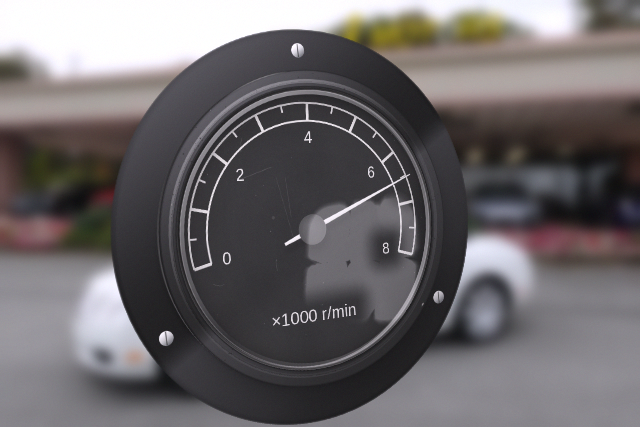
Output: 6500 rpm
